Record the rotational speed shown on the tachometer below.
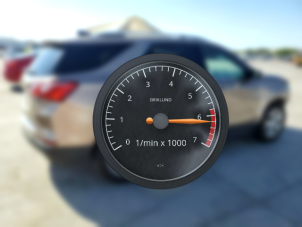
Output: 6200 rpm
